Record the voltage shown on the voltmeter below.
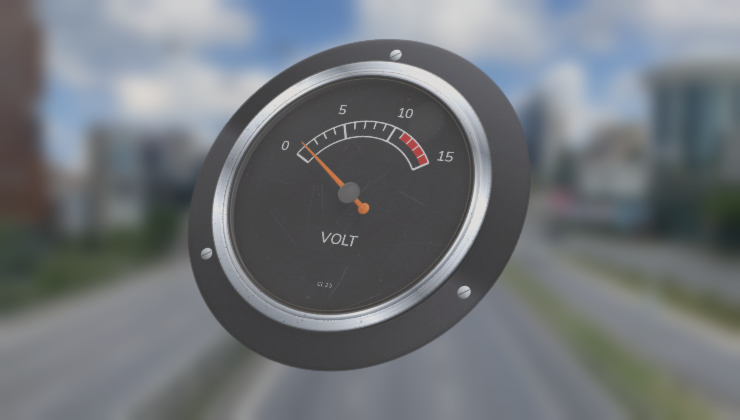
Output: 1 V
